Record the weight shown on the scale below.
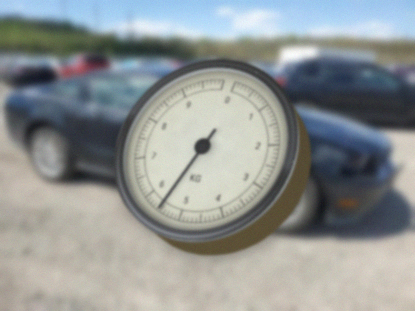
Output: 5.5 kg
